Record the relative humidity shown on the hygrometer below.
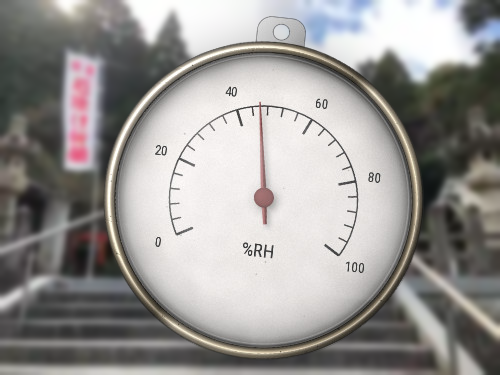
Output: 46 %
